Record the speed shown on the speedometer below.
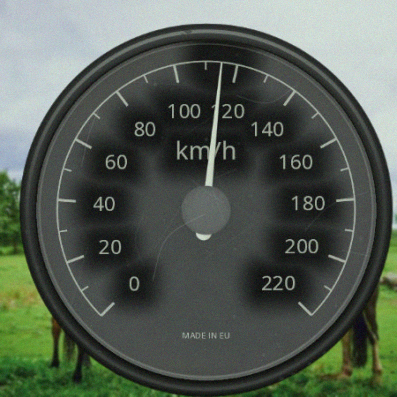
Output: 115 km/h
